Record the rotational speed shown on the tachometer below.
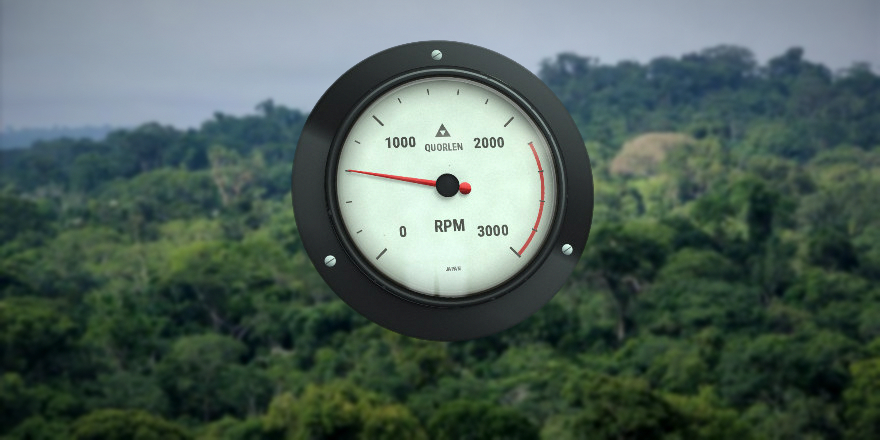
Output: 600 rpm
